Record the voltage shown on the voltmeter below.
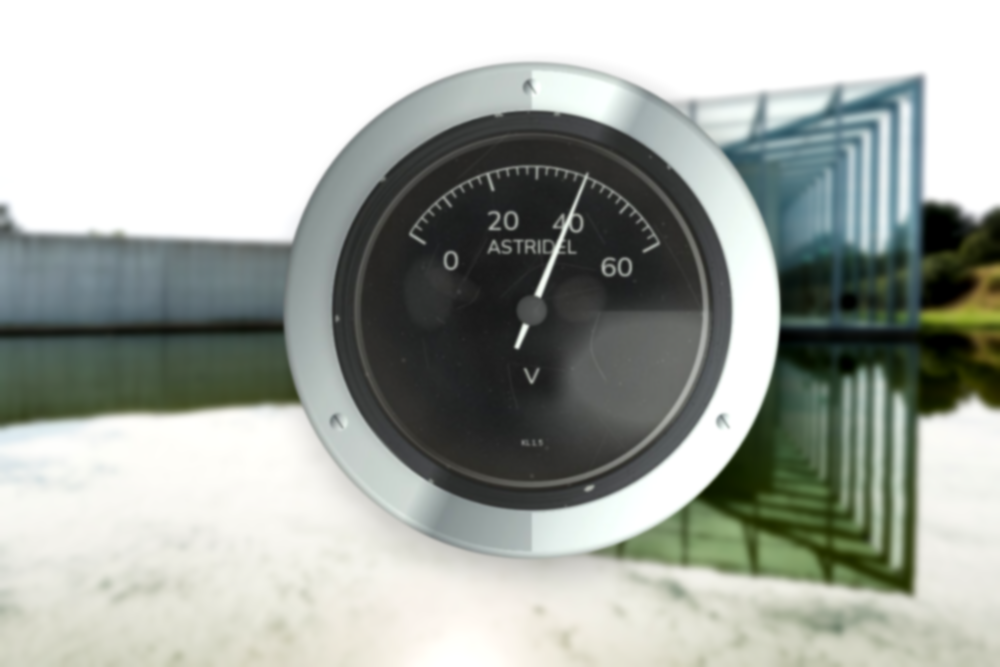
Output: 40 V
